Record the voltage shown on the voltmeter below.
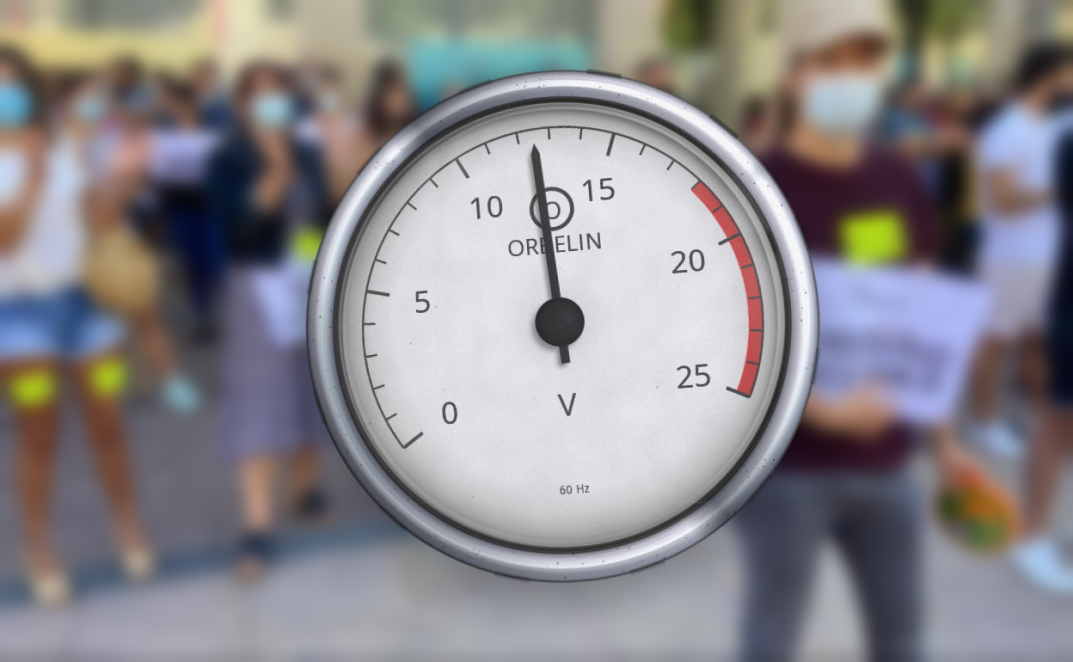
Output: 12.5 V
